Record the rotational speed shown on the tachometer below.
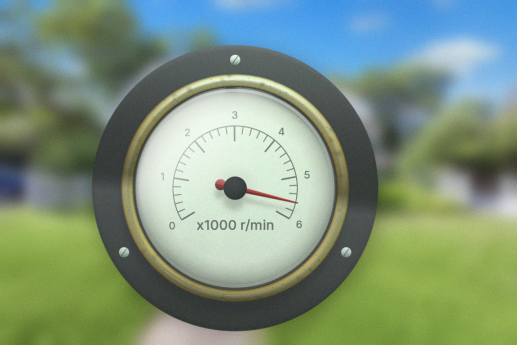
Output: 5600 rpm
